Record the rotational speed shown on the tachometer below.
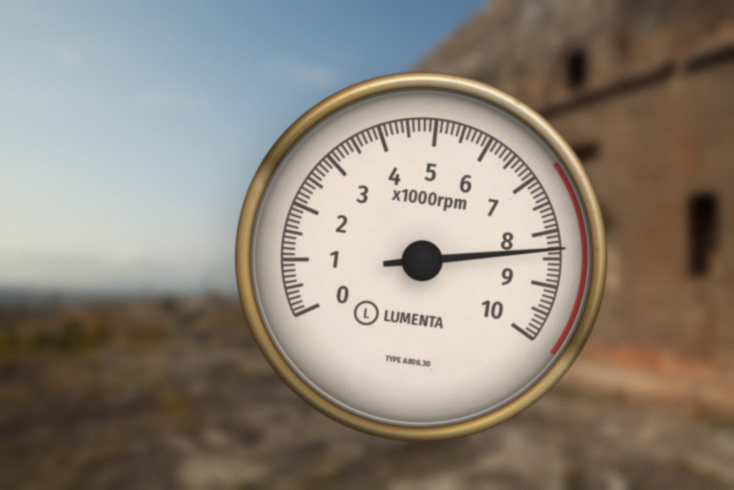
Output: 8300 rpm
